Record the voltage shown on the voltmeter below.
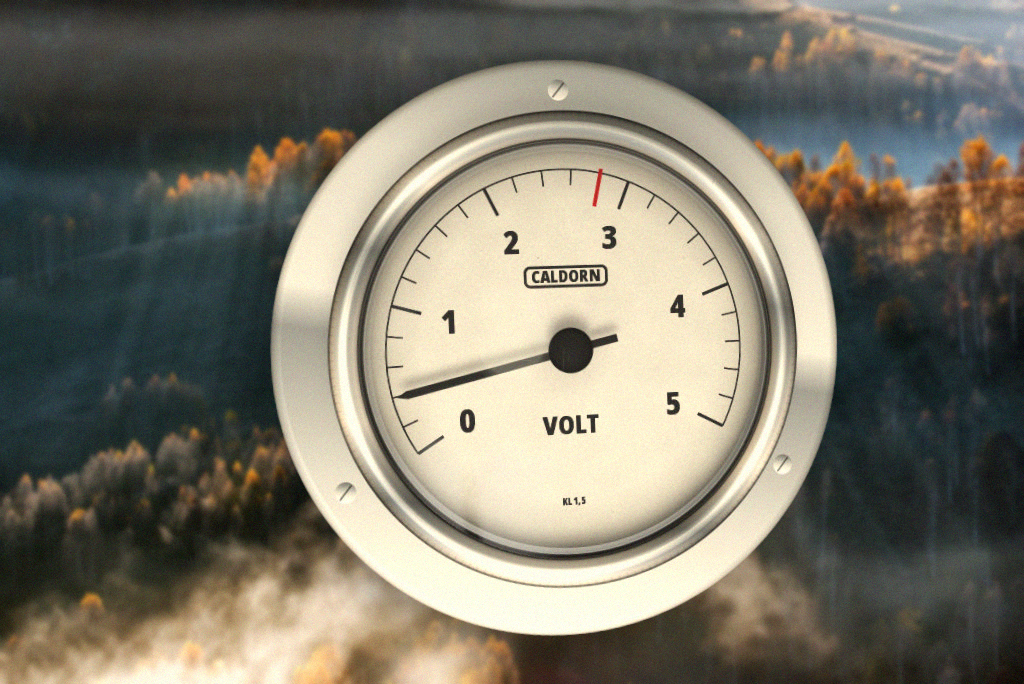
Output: 0.4 V
